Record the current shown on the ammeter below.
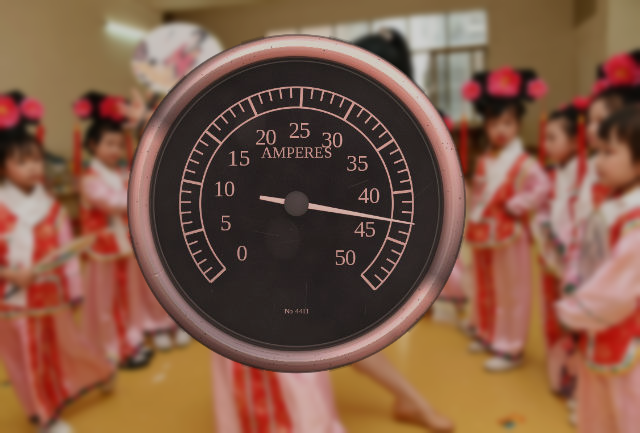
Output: 43 A
